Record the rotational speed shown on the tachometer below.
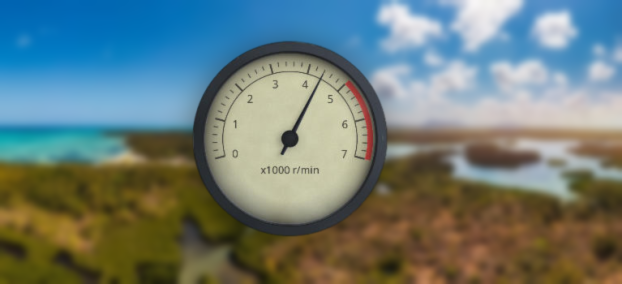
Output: 4400 rpm
